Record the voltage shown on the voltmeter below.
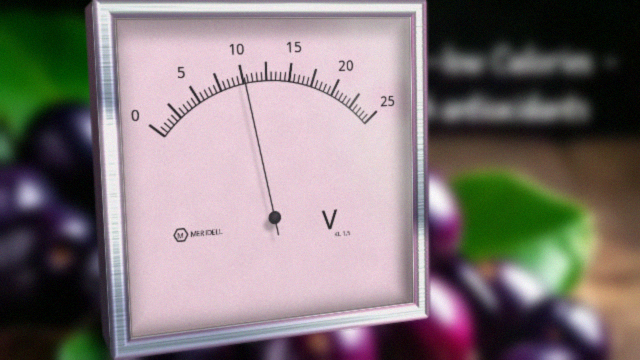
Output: 10 V
